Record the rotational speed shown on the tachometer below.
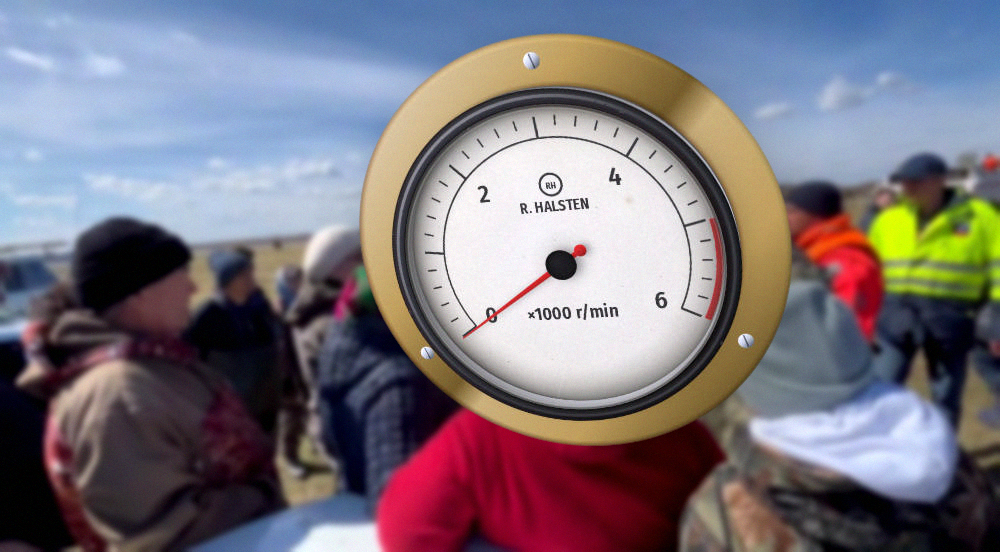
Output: 0 rpm
